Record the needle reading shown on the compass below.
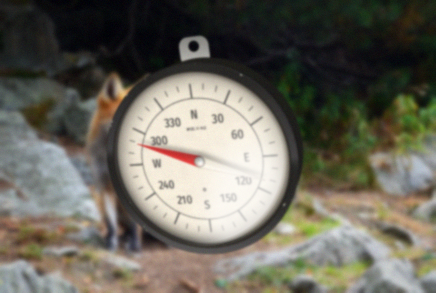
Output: 290 °
